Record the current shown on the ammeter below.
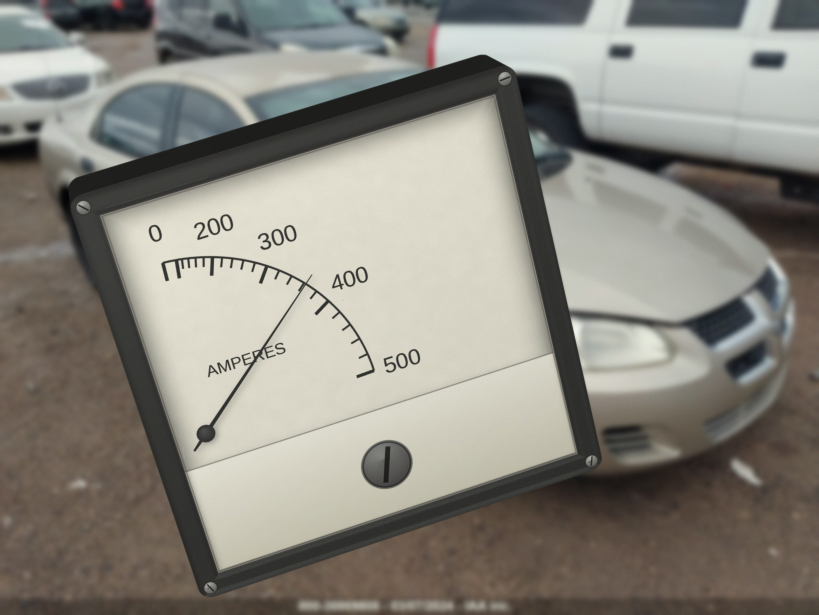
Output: 360 A
